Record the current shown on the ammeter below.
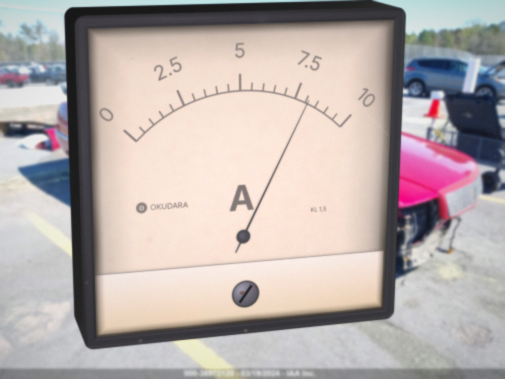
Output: 8 A
